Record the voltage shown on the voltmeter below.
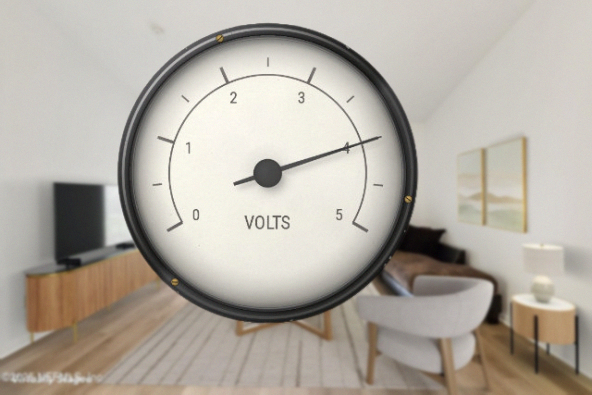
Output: 4 V
